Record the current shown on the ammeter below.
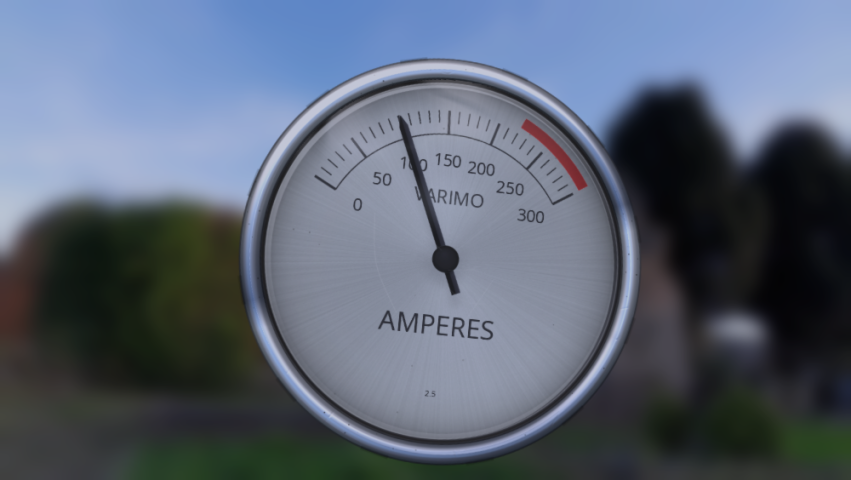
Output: 100 A
